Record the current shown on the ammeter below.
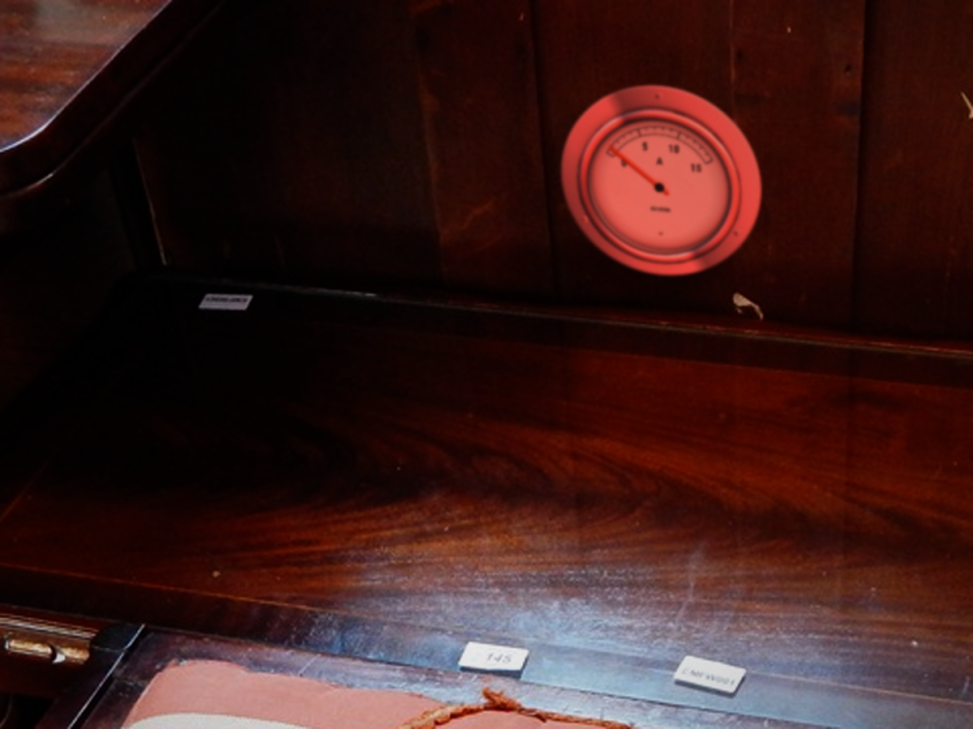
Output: 1 A
